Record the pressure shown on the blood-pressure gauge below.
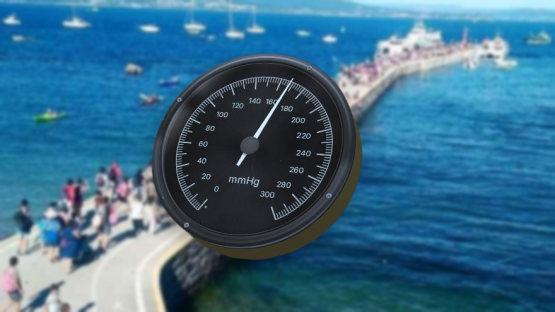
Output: 170 mmHg
